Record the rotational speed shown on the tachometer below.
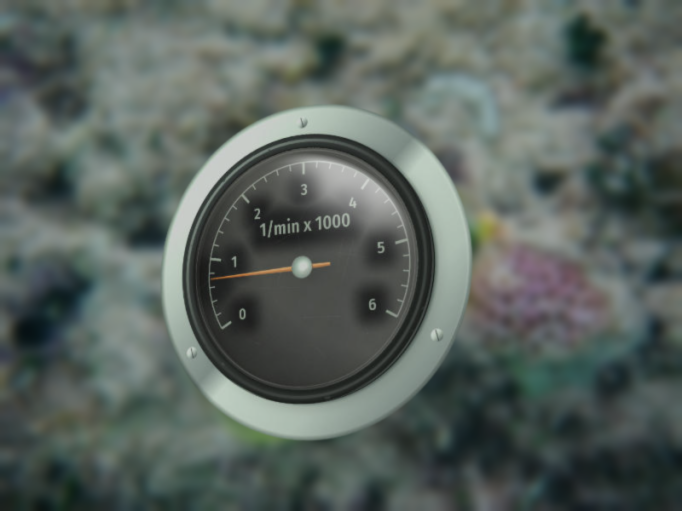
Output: 700 rpm
